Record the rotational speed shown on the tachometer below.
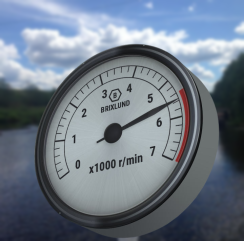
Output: 5600 rpm
